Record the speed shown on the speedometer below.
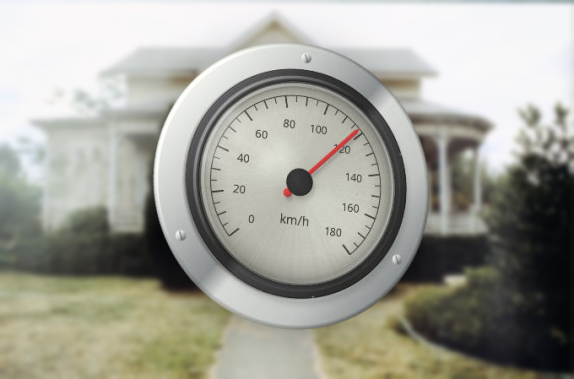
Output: 117.5 km/h
